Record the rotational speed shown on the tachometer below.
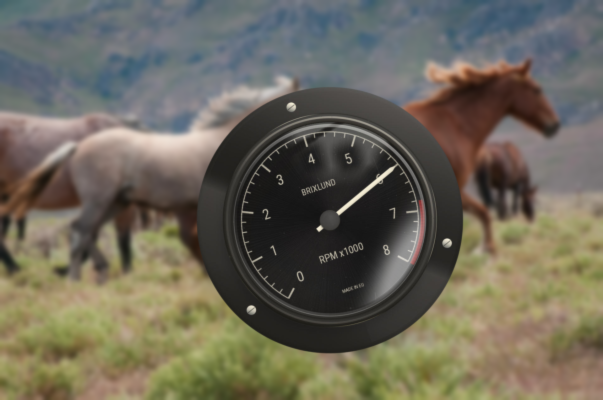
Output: 6000 rpm
